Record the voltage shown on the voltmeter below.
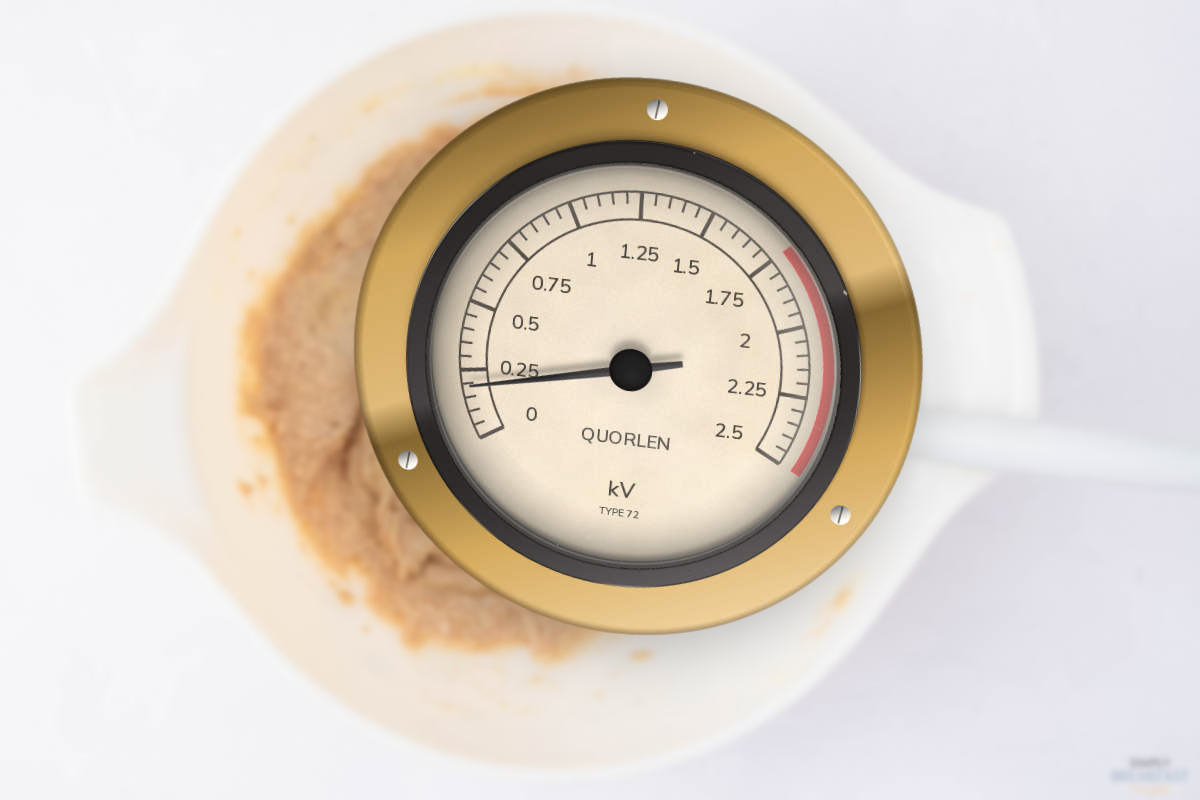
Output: 0.2 kV
